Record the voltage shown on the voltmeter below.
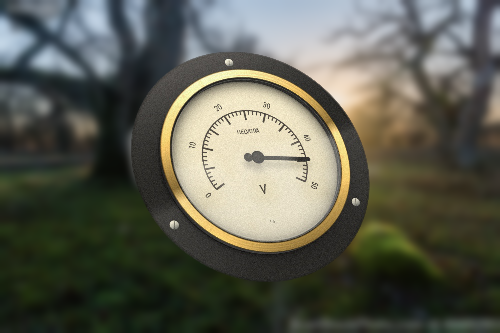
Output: 45 V
